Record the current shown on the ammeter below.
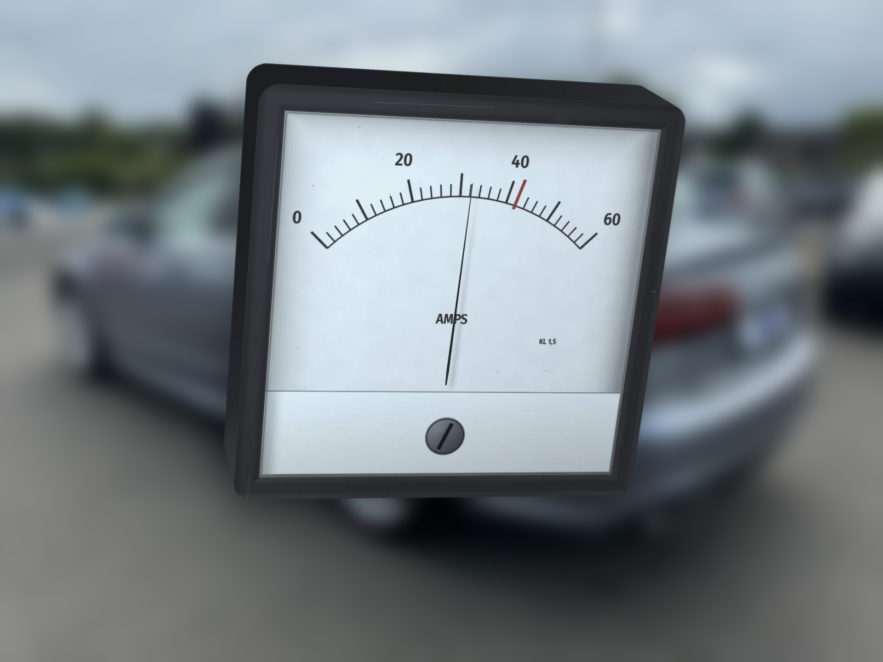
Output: 32 A
